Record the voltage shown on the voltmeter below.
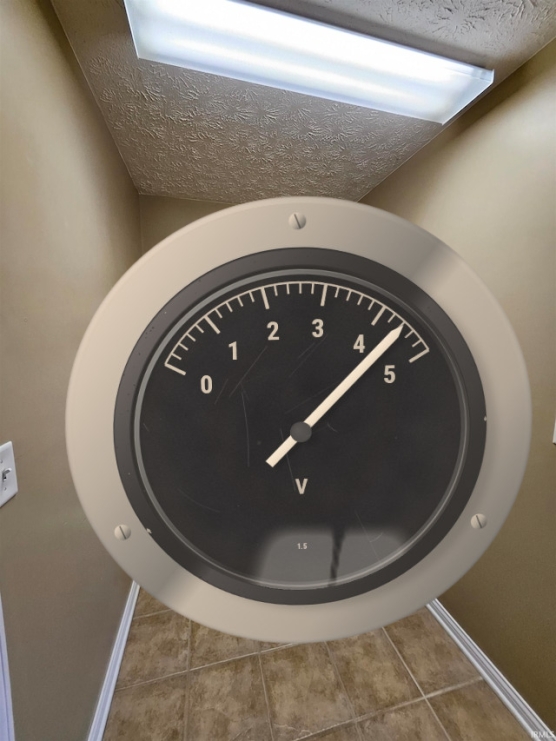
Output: 4.4 V
